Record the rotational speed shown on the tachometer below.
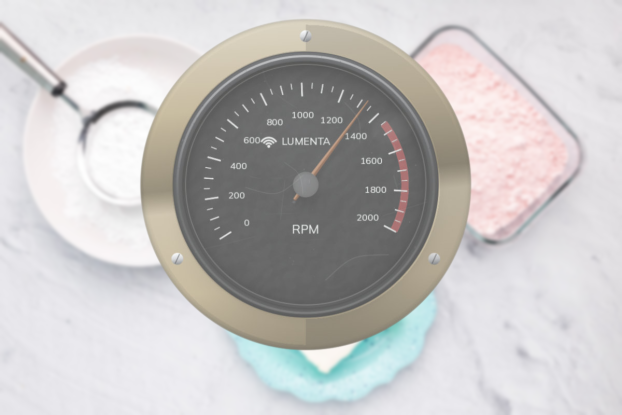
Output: 1325 rpm
